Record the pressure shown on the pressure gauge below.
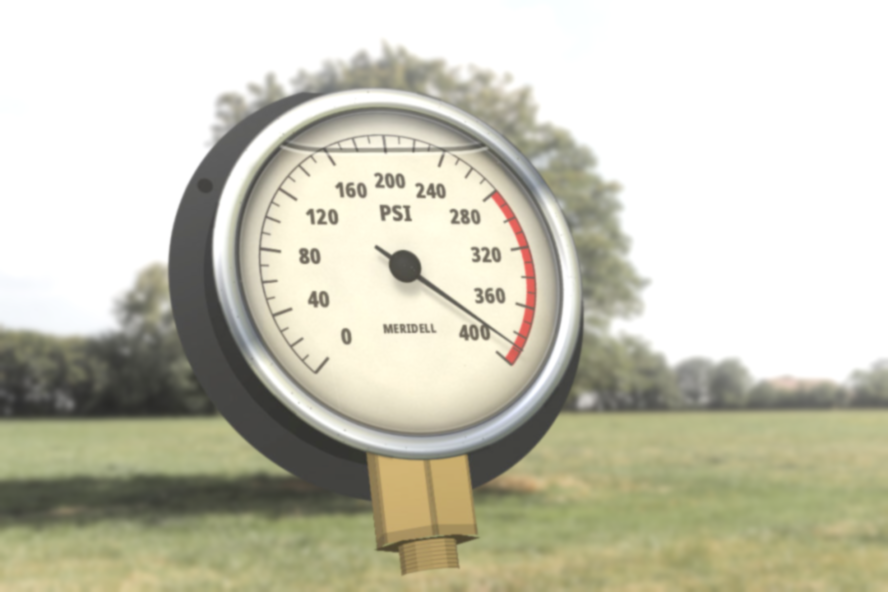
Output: 390 psi
